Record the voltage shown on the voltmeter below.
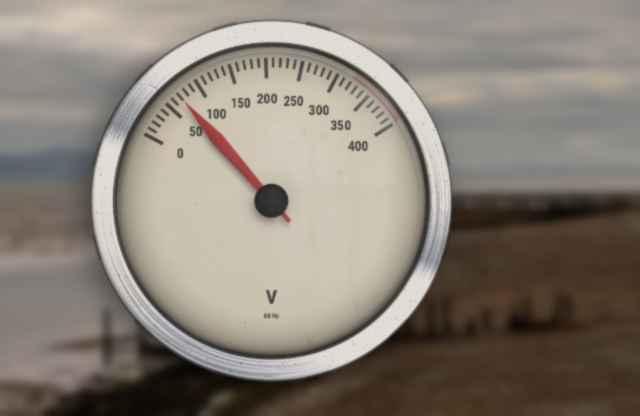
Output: 70 V
